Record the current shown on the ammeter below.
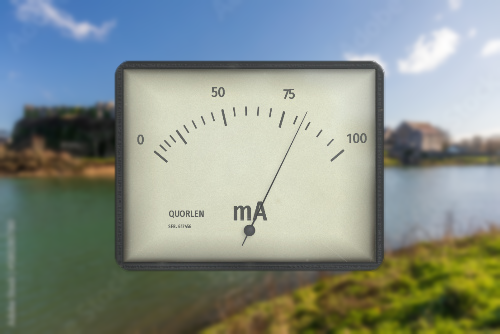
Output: 82.5 mA
